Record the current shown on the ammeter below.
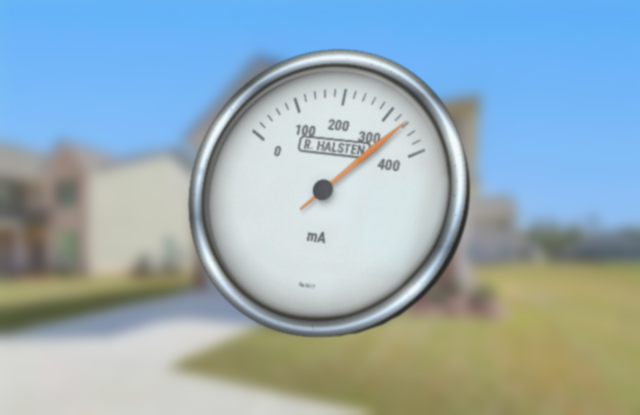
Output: 340 mA
